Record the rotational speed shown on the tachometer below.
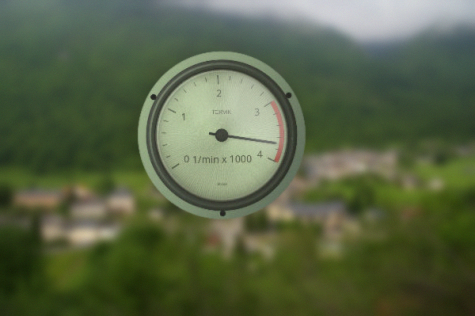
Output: 3700 rpm
